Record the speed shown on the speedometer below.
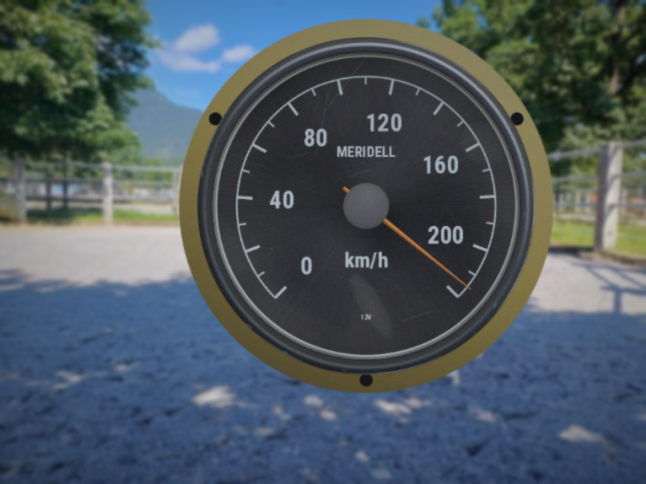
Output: 215 km/h
